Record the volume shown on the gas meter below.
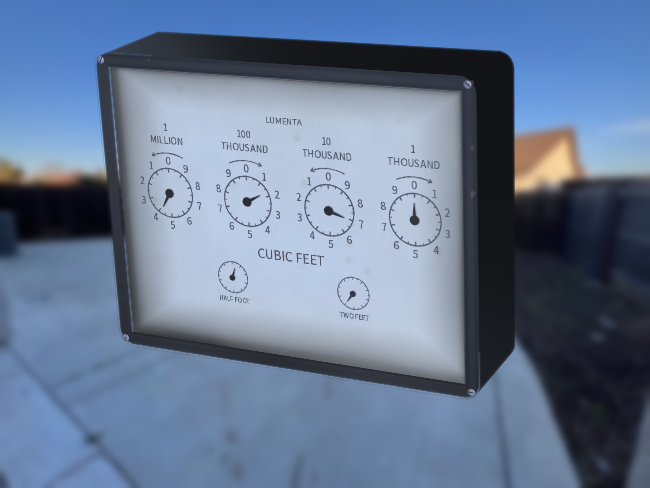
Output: 417000 ft³
